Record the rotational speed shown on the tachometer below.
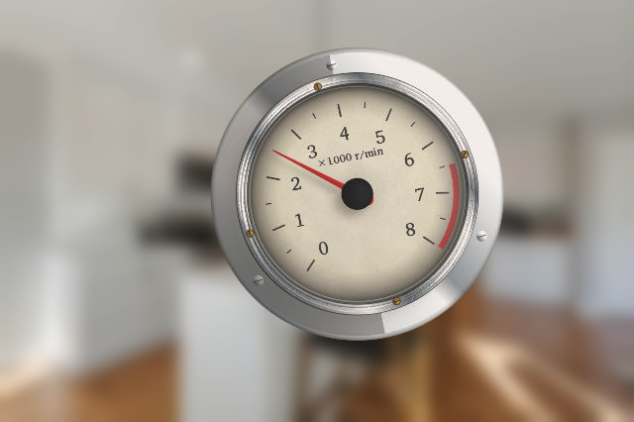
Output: 2500 rpm
